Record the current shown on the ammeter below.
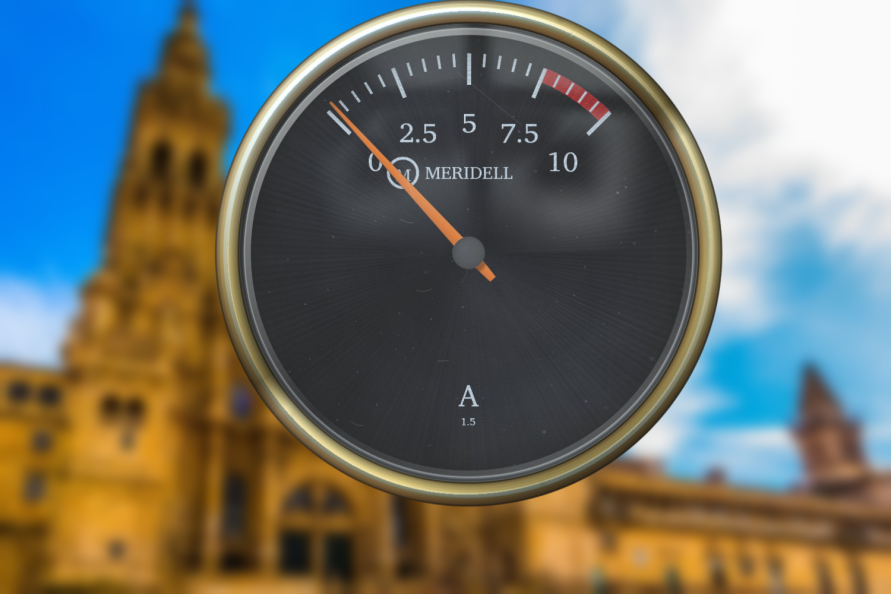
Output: 0.25 A
